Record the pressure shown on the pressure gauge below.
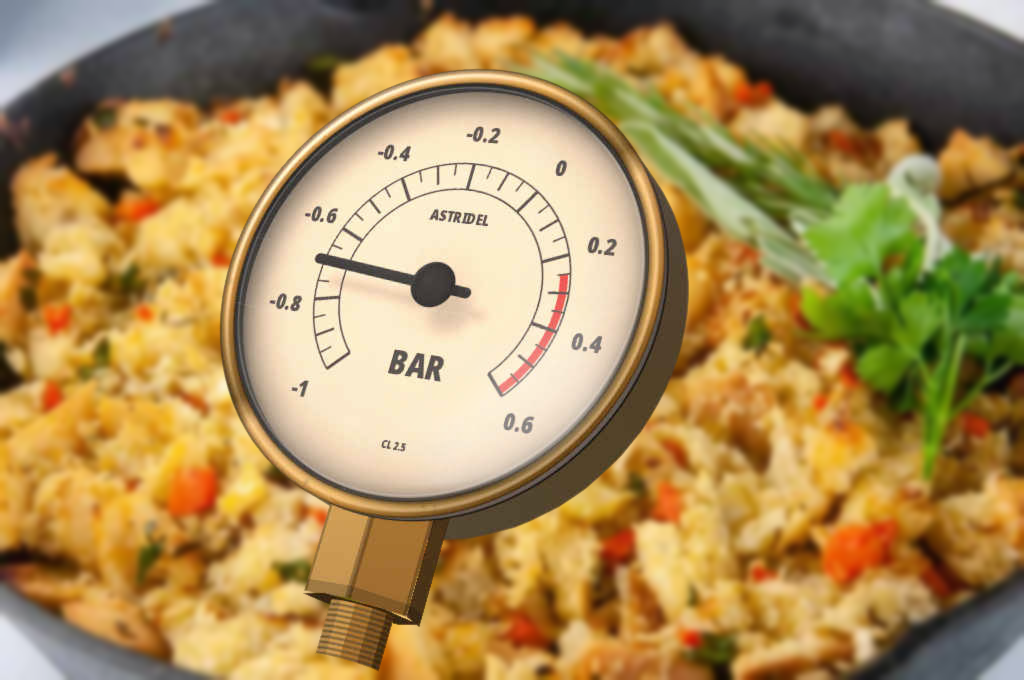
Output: -0.7 bar
